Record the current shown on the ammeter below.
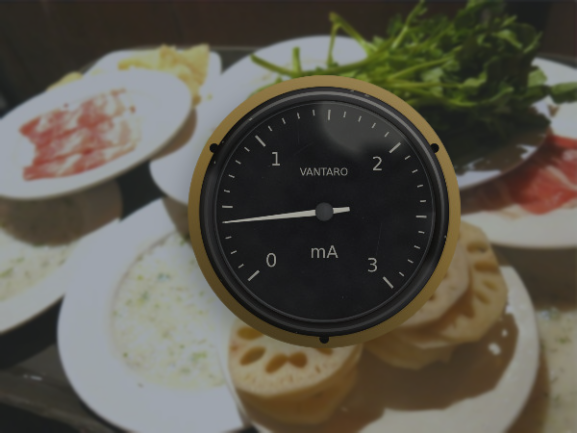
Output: 0.4 mA
